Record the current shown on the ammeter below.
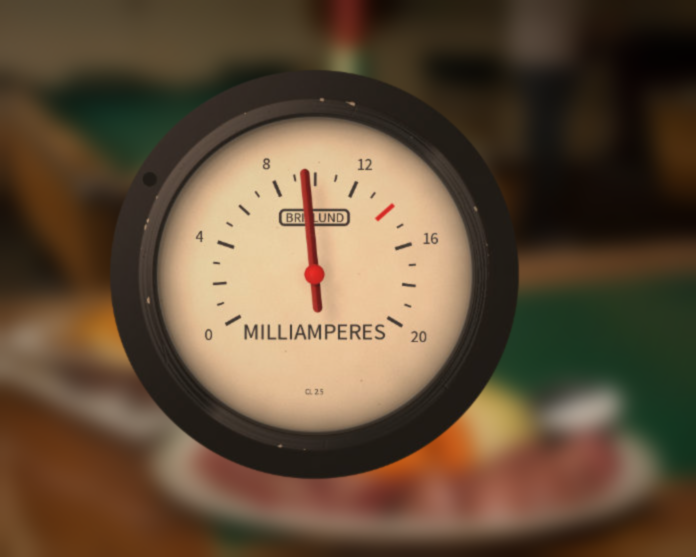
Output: 9.5 mA
